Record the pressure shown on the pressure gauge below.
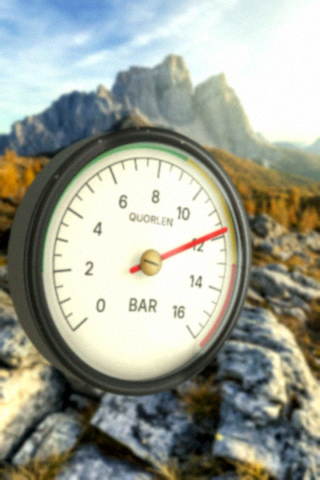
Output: 11.75 bar
